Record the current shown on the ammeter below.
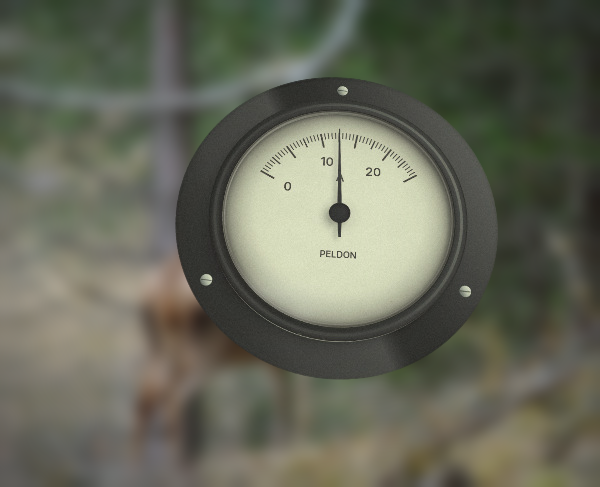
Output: 12.5 A
